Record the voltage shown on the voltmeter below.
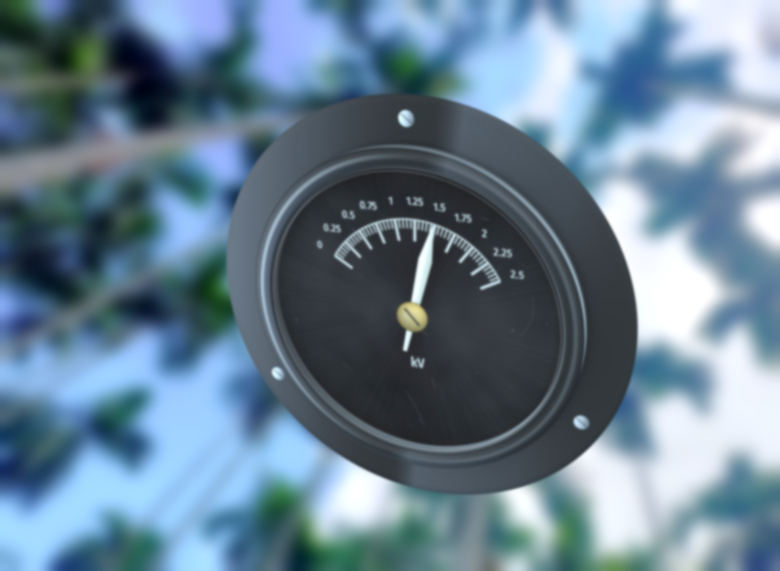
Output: 1.5 kV
